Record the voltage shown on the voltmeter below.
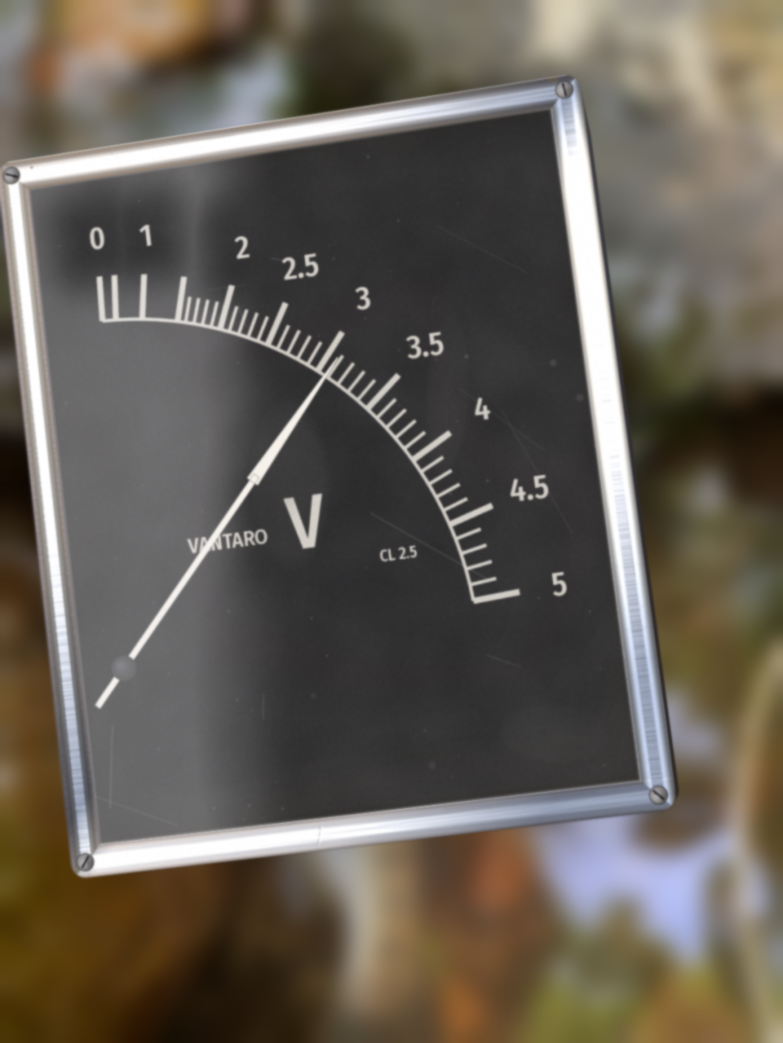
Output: 3.1 V
